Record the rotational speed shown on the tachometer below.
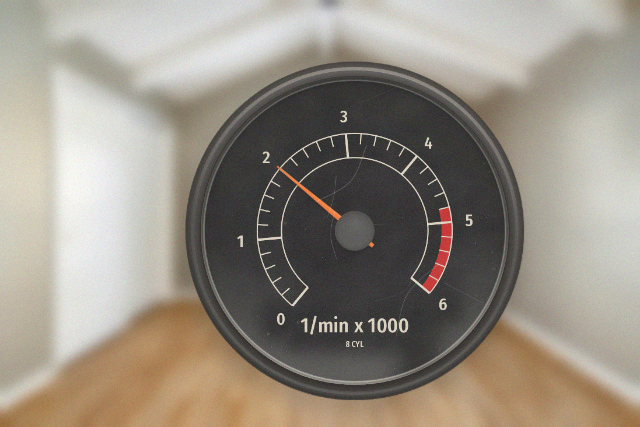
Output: 2000 rpm
